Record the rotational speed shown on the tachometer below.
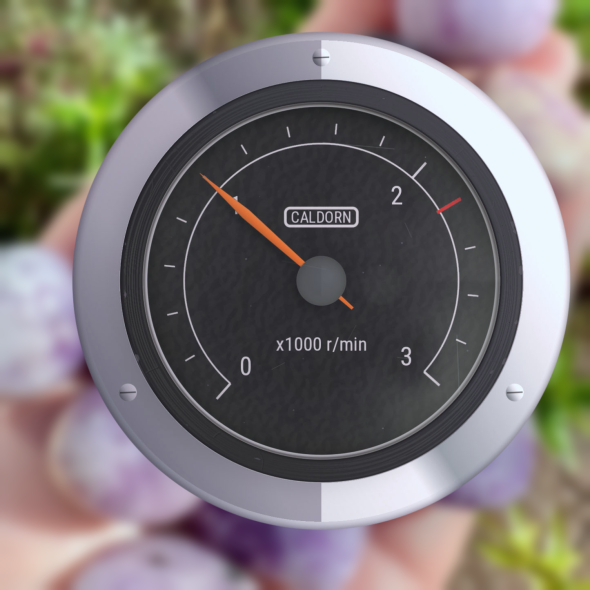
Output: 1000 rpm
